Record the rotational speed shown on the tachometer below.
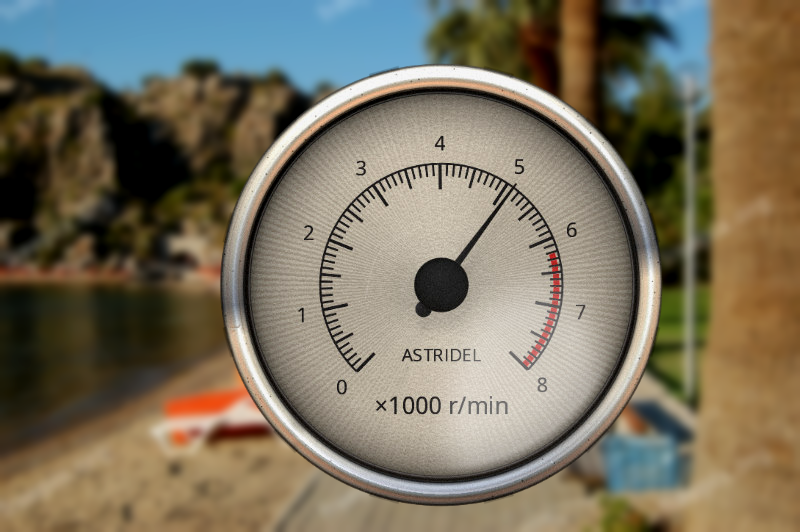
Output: 5100 rpm
